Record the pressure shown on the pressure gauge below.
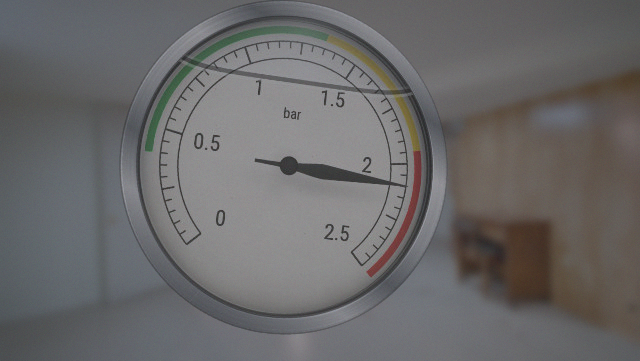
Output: 2.1 bar
